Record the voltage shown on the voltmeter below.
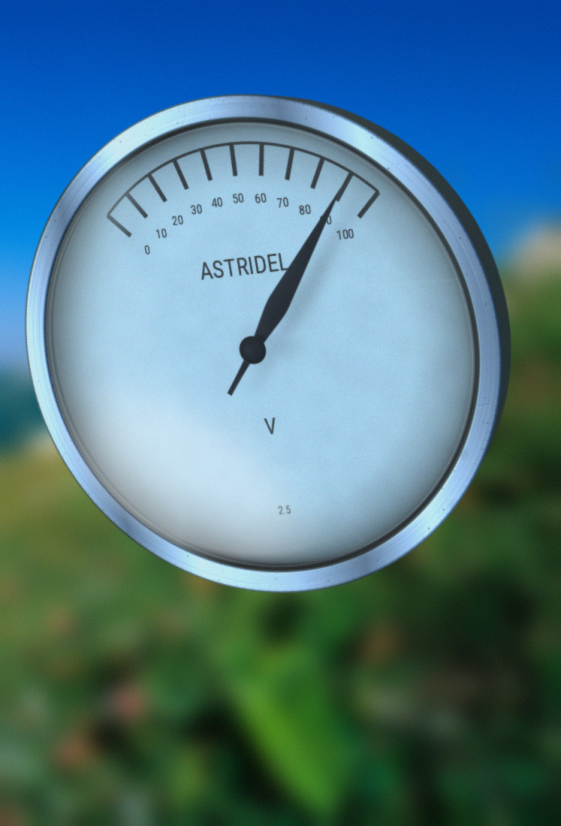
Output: 90 V
